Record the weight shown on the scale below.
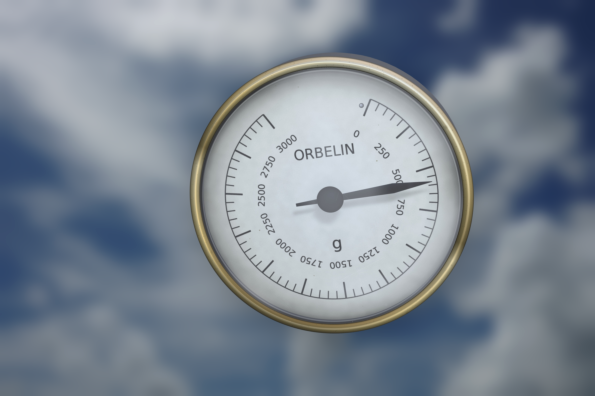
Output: 575 g
